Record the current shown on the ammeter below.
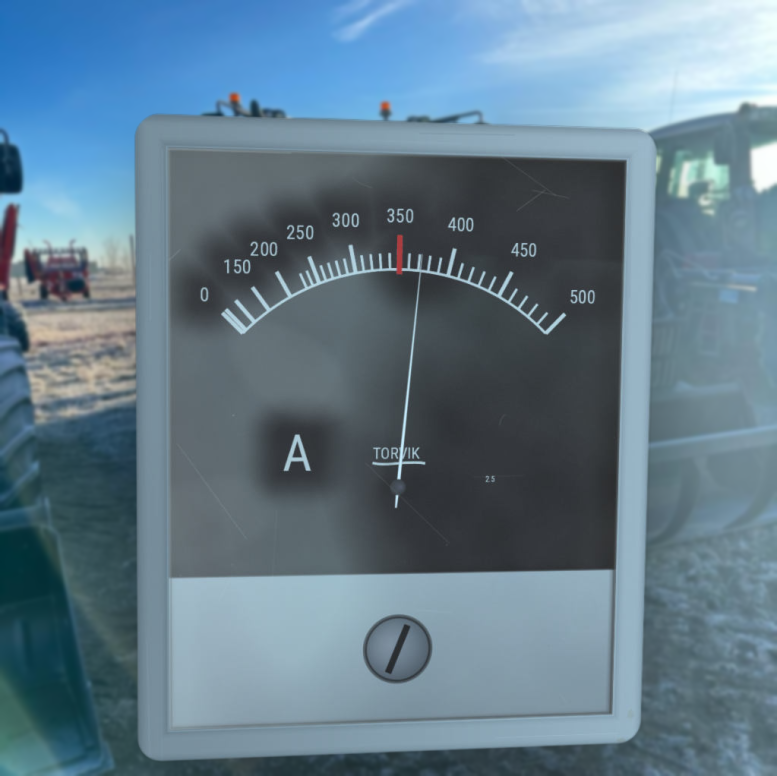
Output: 370 A
